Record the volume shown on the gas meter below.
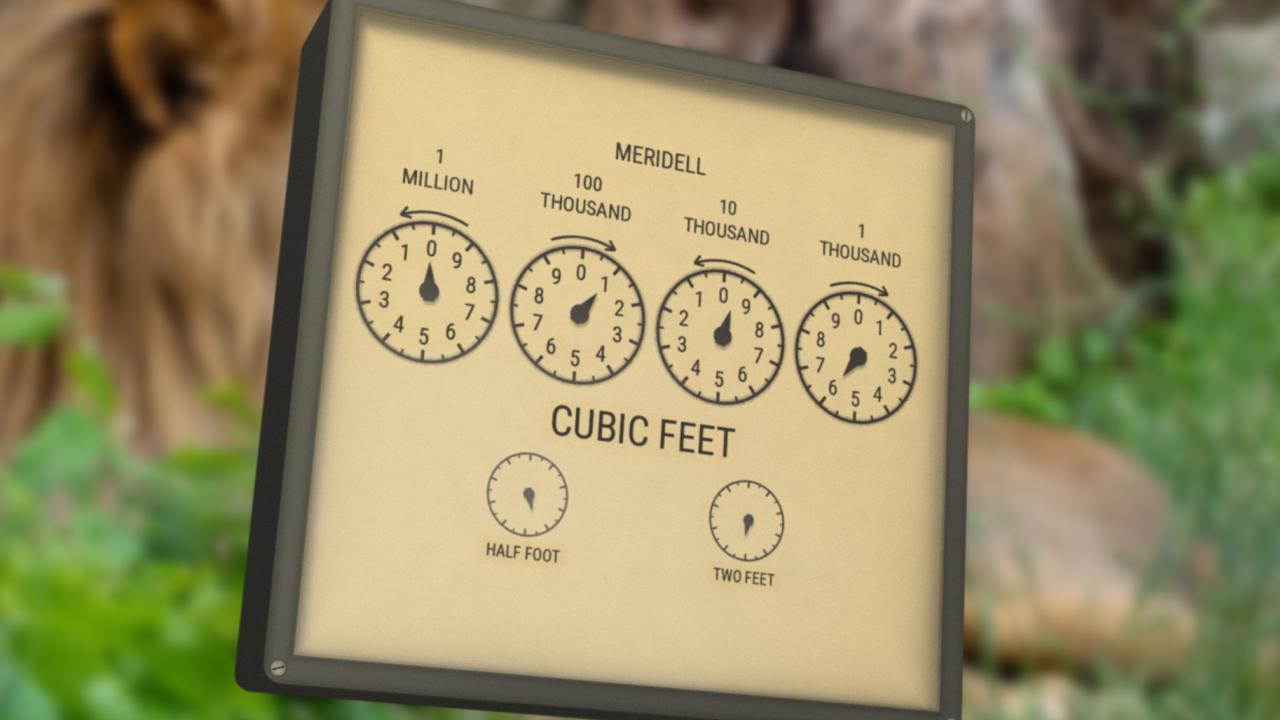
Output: 9600 ft³
